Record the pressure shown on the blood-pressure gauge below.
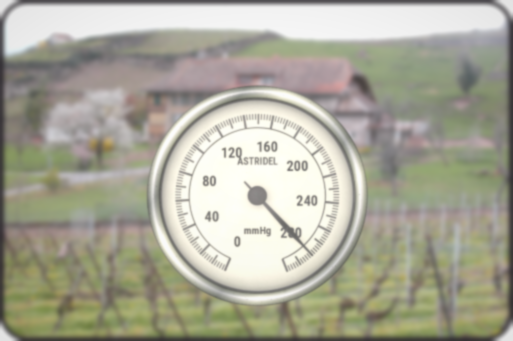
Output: 280 mmHg
